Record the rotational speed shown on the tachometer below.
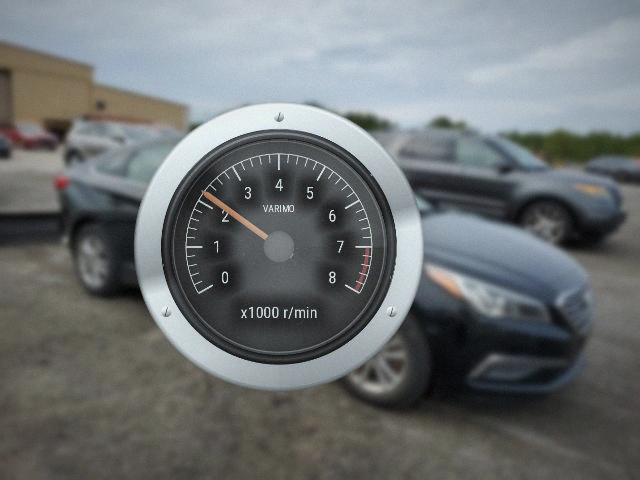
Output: 2200 rpm
